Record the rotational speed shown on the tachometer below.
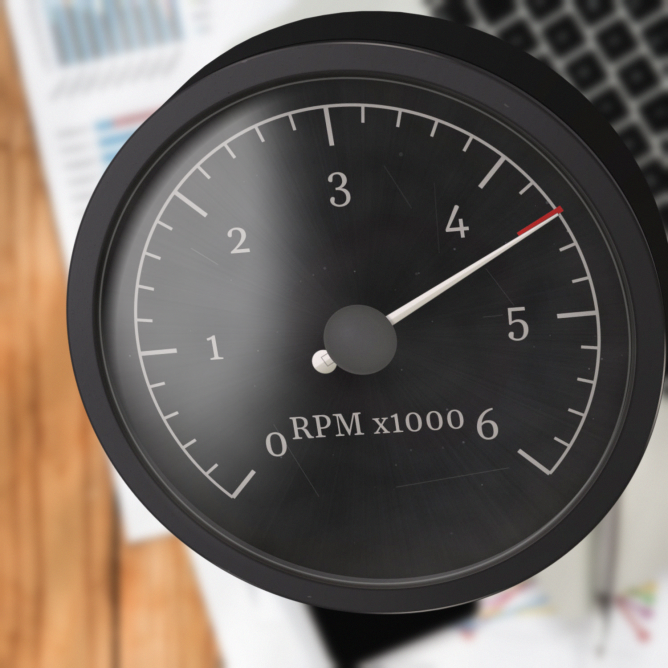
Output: 4400 rpm
